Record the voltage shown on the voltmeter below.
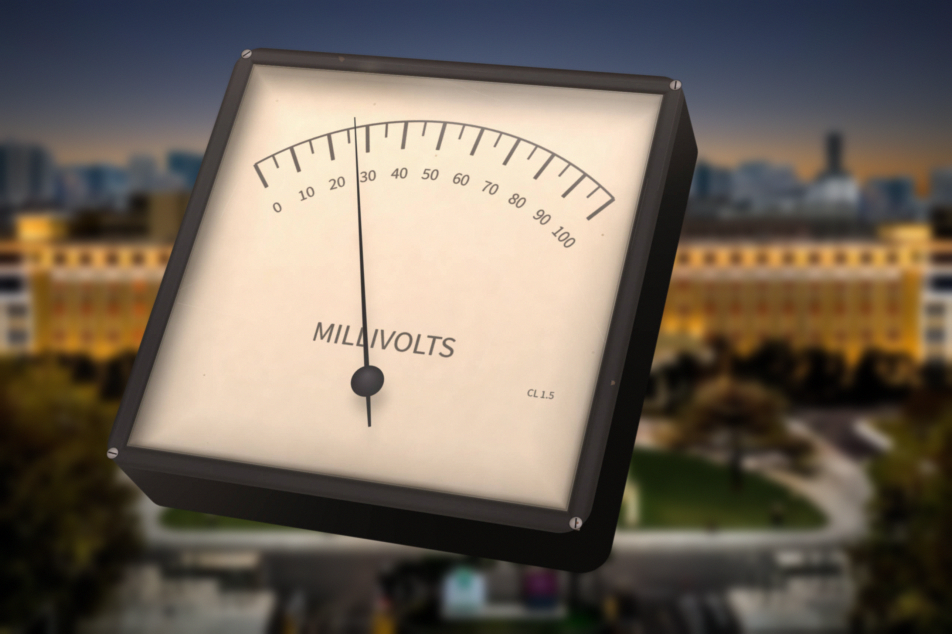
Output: 27.5 mV
